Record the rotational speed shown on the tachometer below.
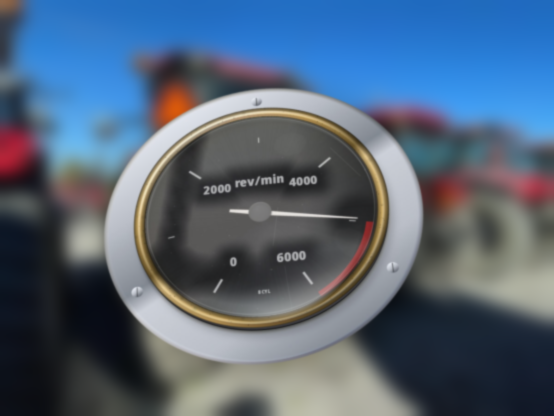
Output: 5000 rpm
